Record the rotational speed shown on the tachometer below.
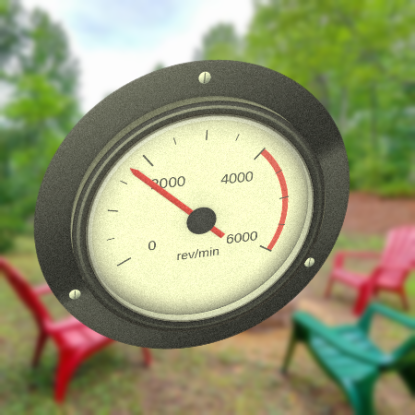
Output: 1750 rpm
